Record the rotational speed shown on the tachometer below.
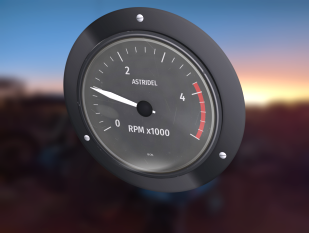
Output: 1000 rpm
